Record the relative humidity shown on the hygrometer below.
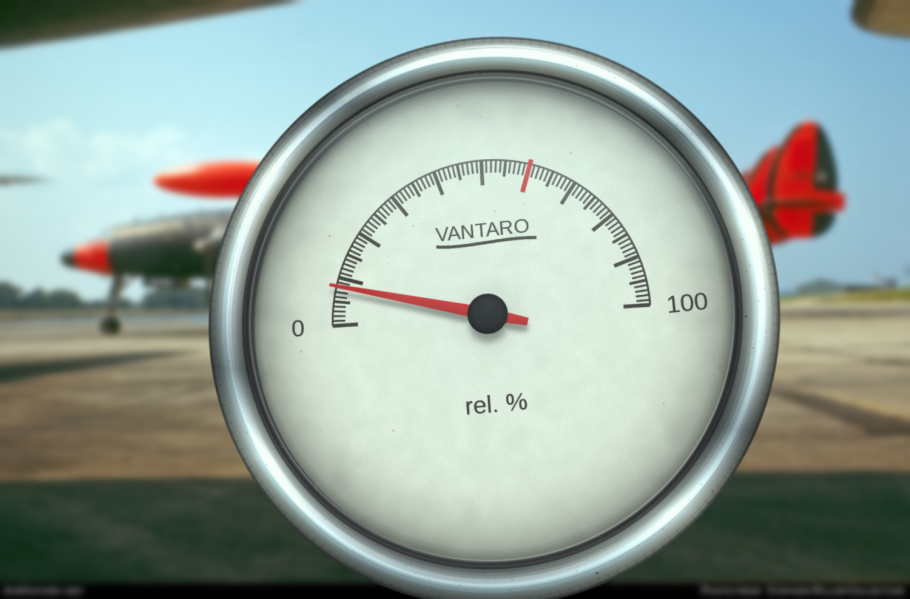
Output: 8 %
